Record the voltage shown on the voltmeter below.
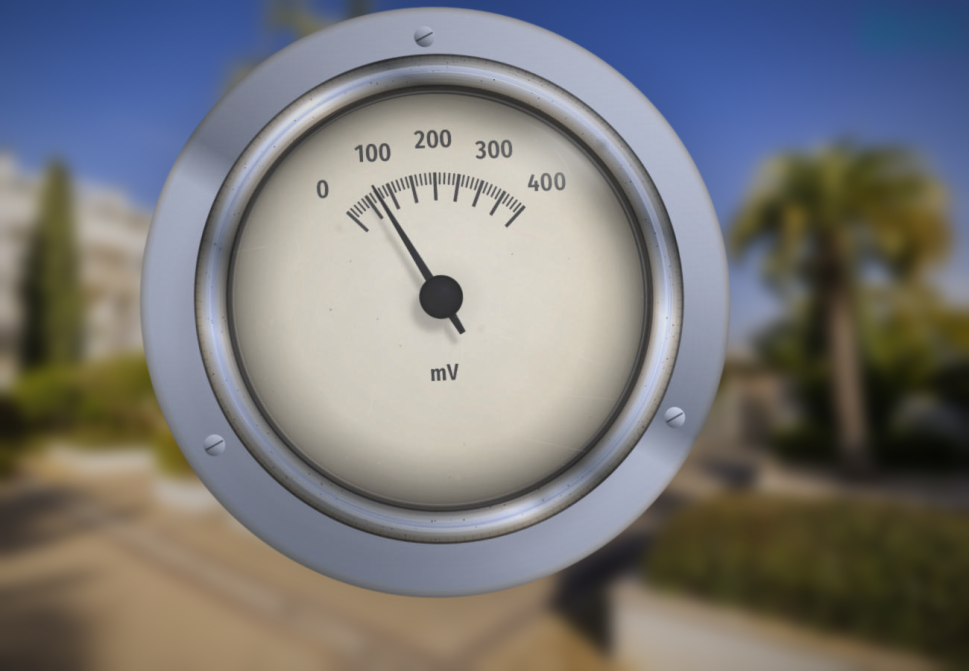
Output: 70 mV
